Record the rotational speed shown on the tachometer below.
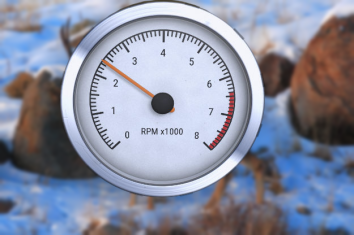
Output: 2400 rpm
